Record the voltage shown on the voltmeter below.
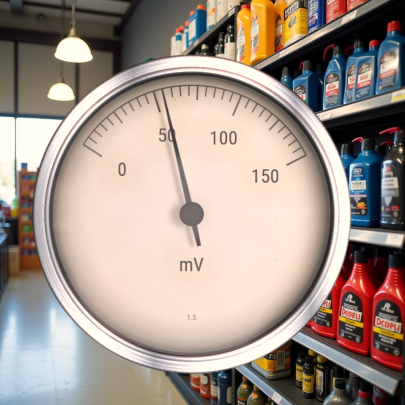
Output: 55 mV
